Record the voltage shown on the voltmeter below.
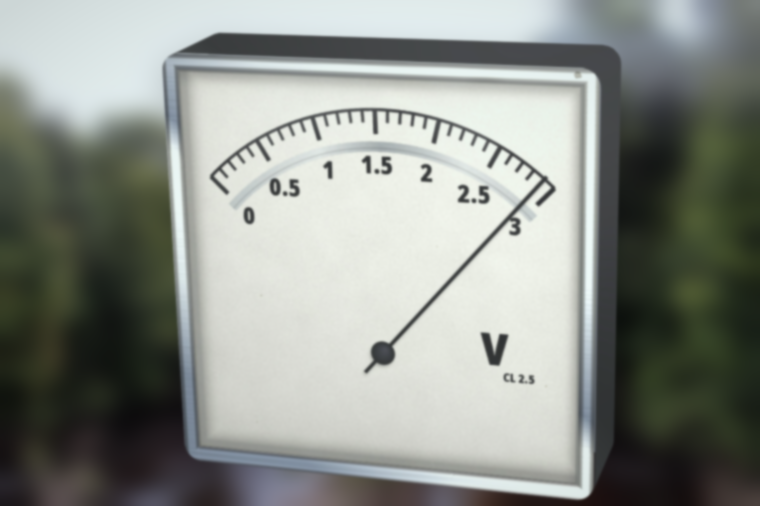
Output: 2.9 V
